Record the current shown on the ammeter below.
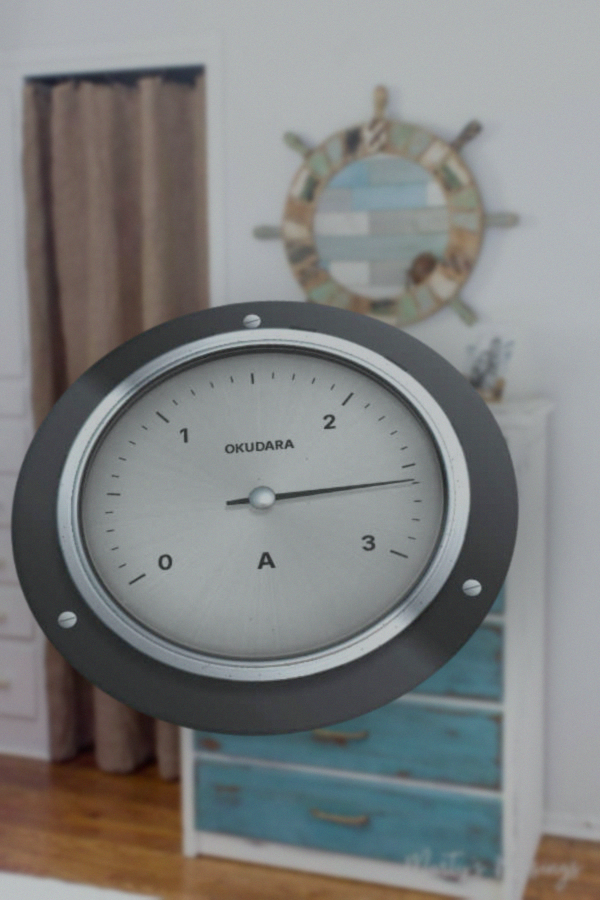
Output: 2.6 A
